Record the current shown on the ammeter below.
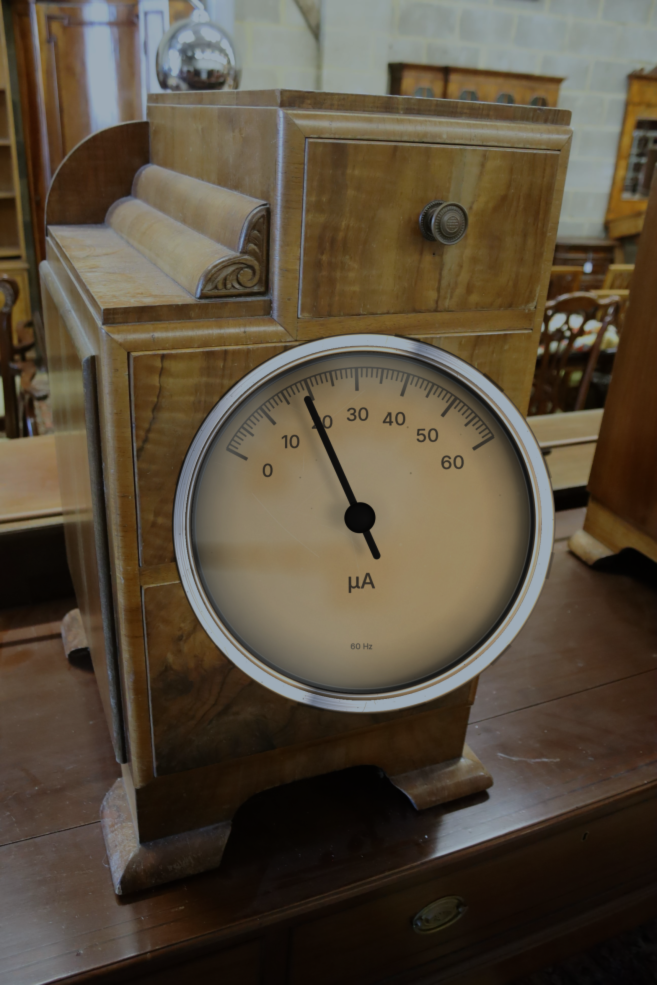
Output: 19 µA
